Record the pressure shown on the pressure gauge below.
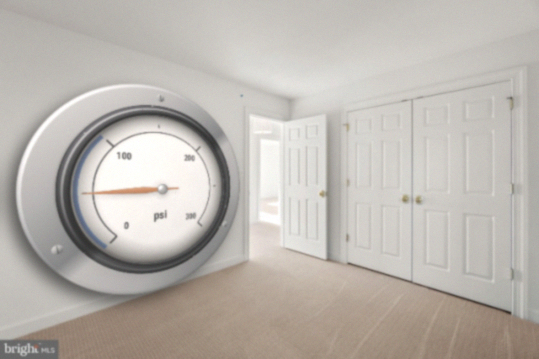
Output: 50 psi
